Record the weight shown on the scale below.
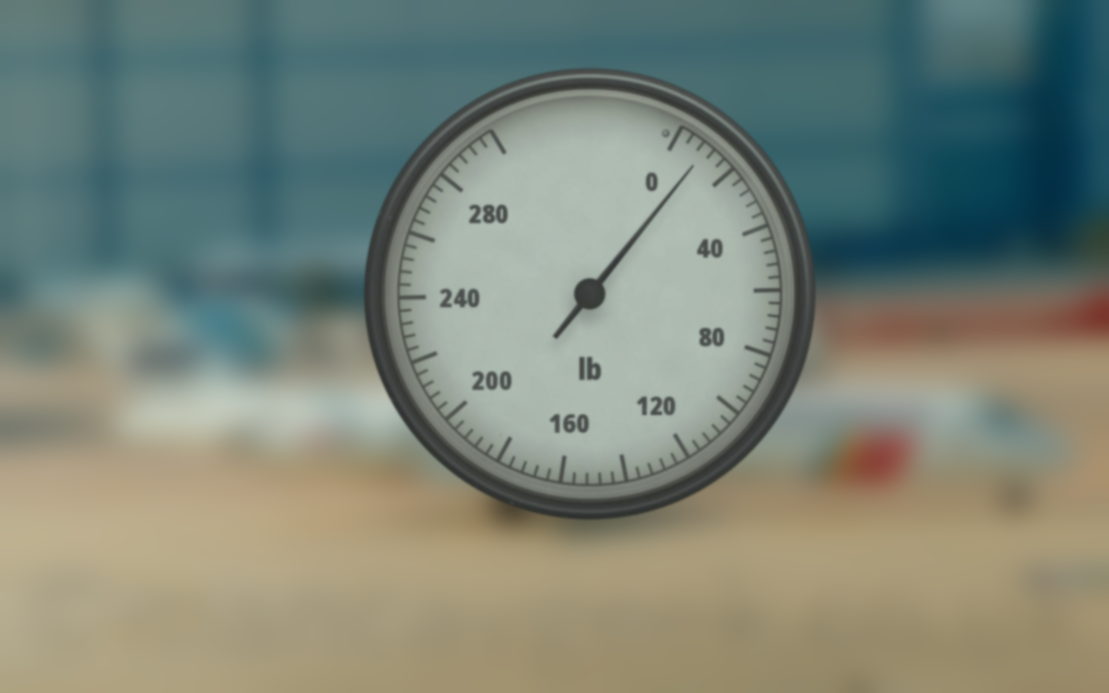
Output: 10 lb
